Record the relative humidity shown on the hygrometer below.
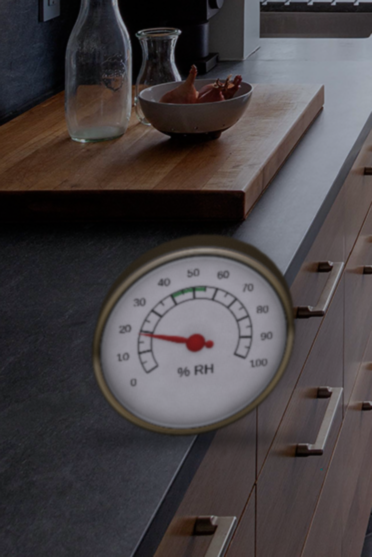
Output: 20 %
